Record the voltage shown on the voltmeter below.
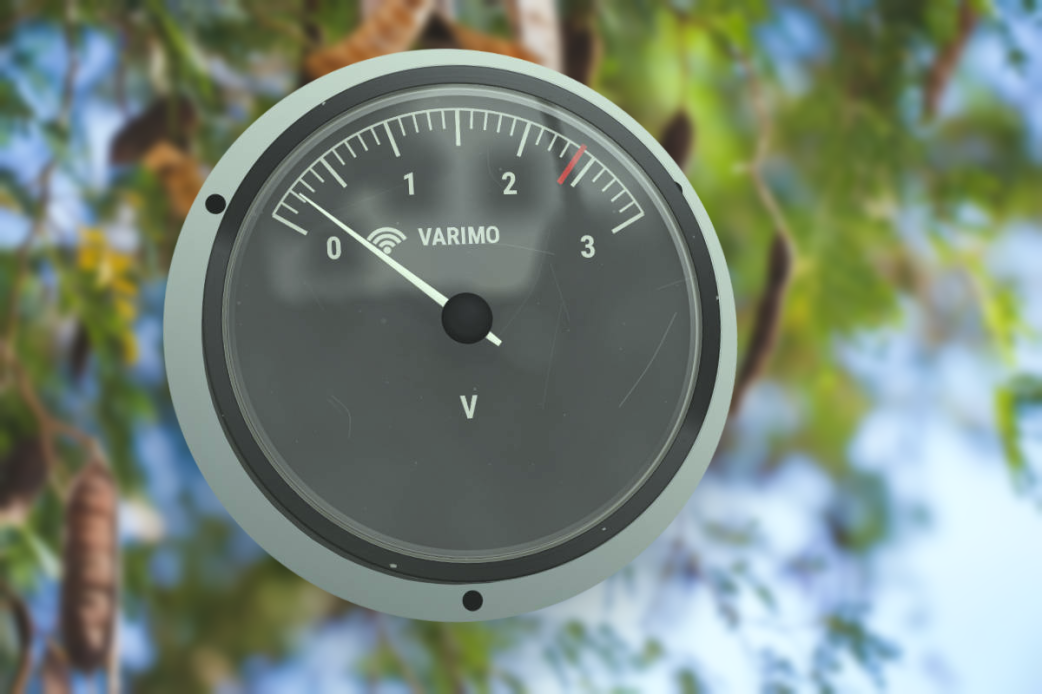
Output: 0.2 V
